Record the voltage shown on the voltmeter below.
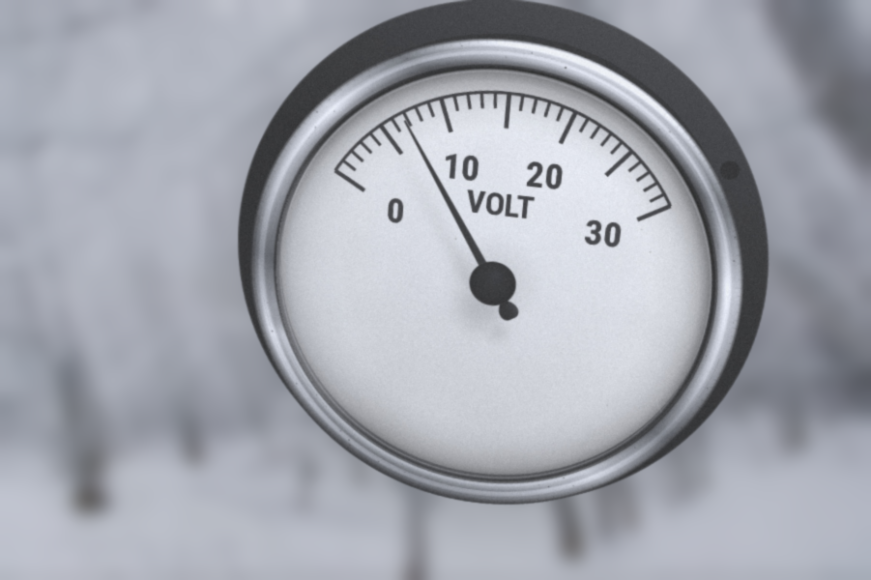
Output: 7 V
